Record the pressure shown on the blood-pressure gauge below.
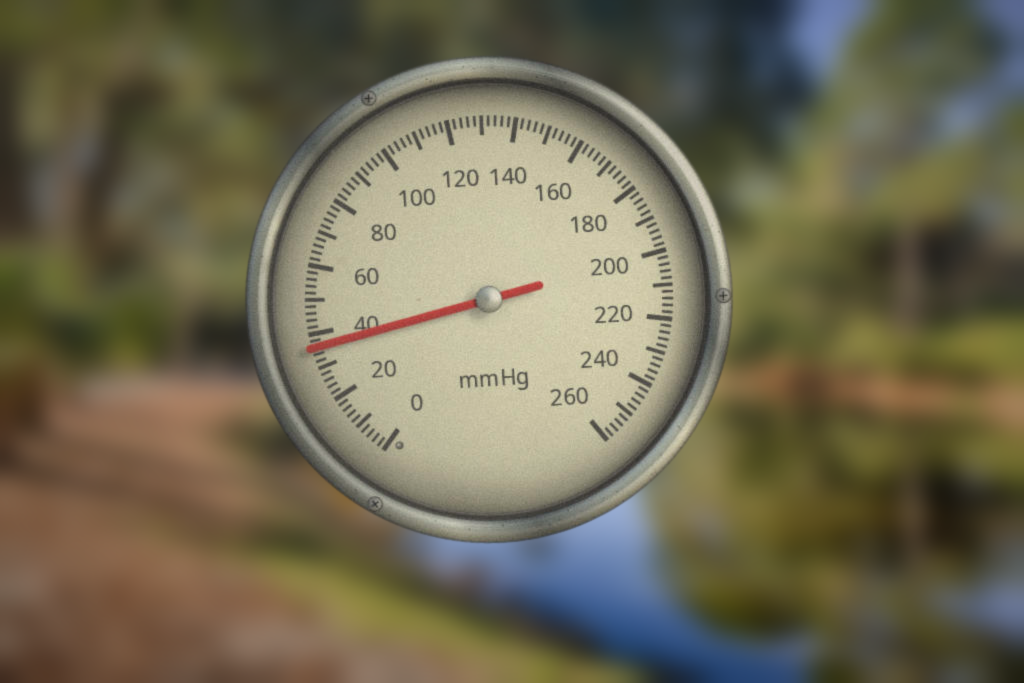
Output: 36 mmHg
